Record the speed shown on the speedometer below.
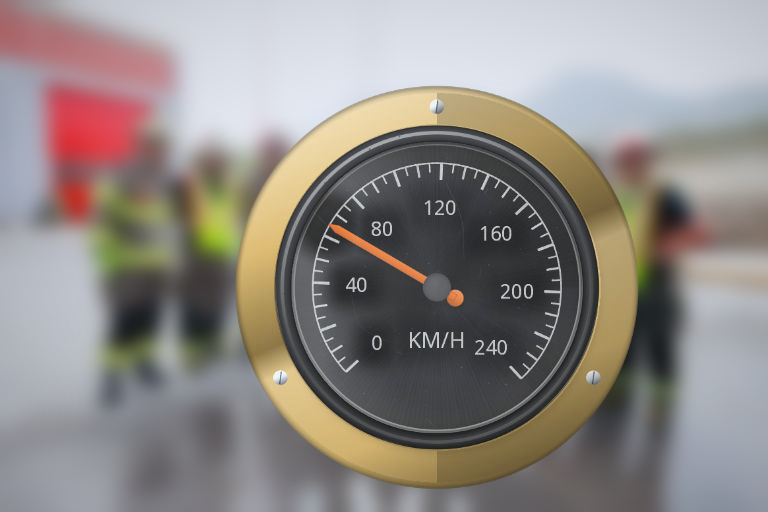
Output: 65 km/h
